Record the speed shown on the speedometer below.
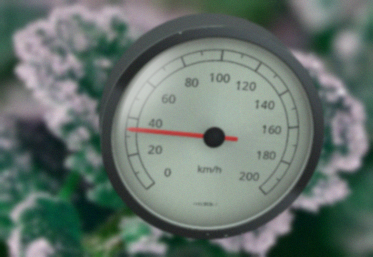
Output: 35 km/h
